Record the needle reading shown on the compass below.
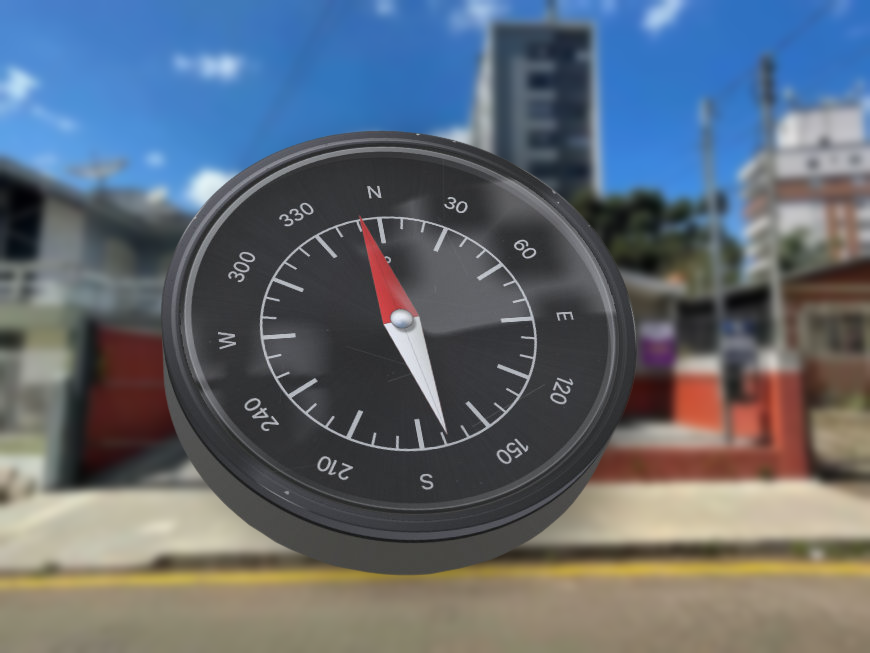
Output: 350 °
